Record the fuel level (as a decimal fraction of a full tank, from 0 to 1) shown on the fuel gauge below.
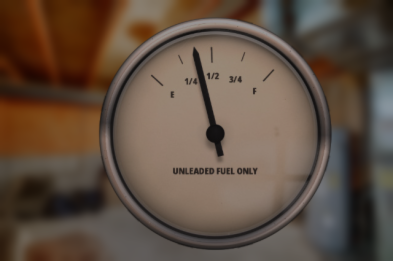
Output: 0.375
